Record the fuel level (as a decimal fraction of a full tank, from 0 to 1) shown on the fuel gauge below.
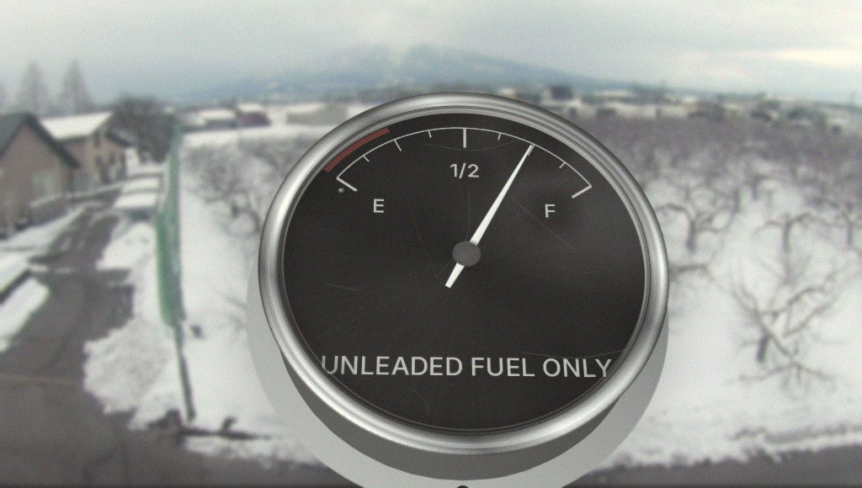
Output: 0.75
